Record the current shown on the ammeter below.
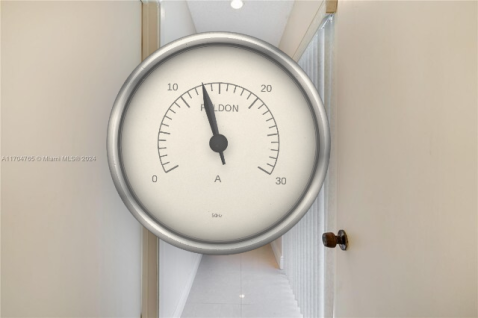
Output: 13 A
